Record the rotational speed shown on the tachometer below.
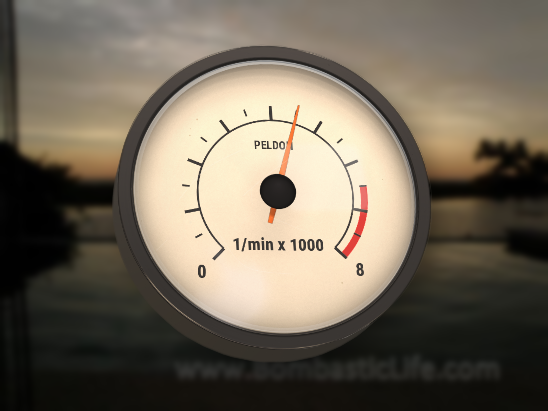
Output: 4500 rpm
